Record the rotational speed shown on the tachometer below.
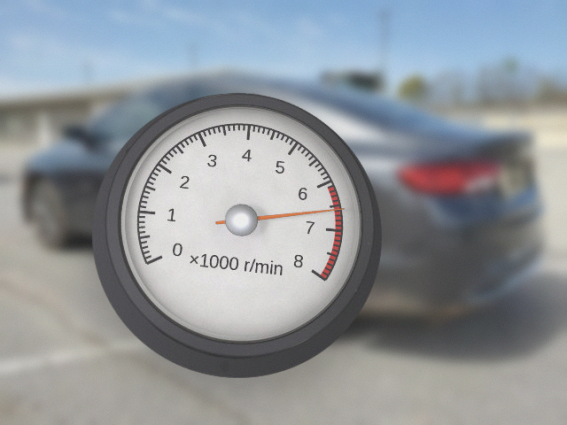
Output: 6600 rpm
